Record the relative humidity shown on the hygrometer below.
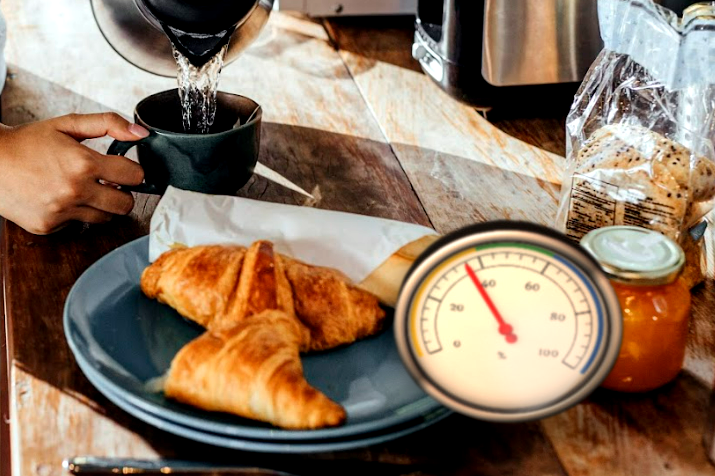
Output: 36 %
